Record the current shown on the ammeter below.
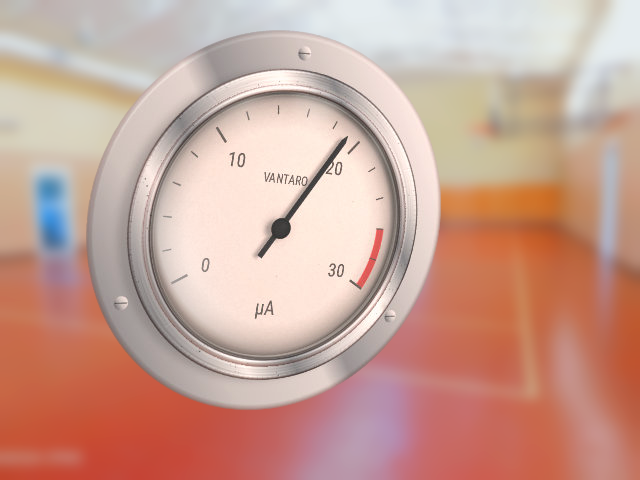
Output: 19 µA
